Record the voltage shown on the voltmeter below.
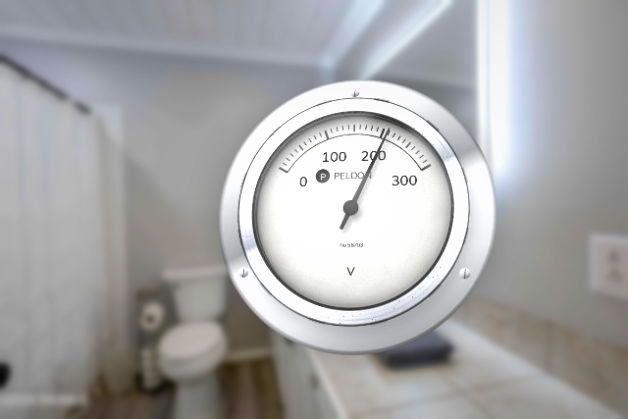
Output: 210 V
